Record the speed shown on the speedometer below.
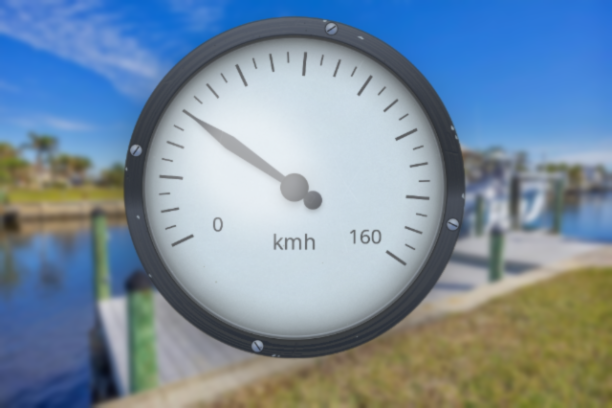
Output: 40 km/h
